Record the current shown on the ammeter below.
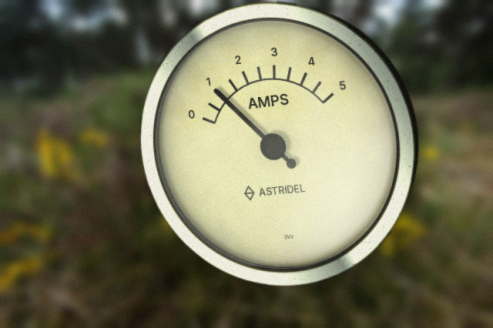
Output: 1 A
